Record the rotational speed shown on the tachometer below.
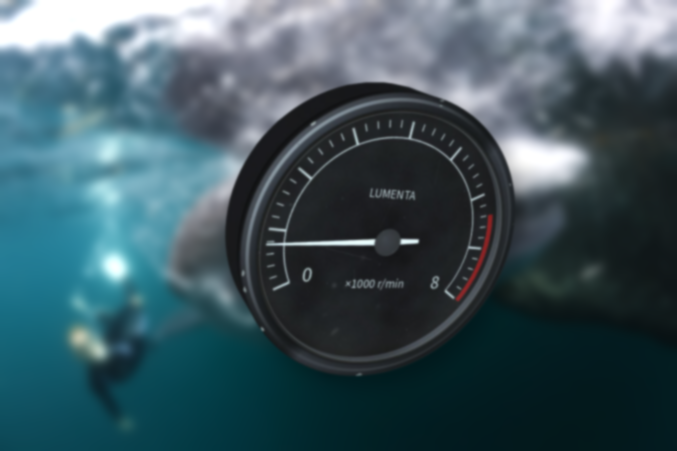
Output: 800 rpm
